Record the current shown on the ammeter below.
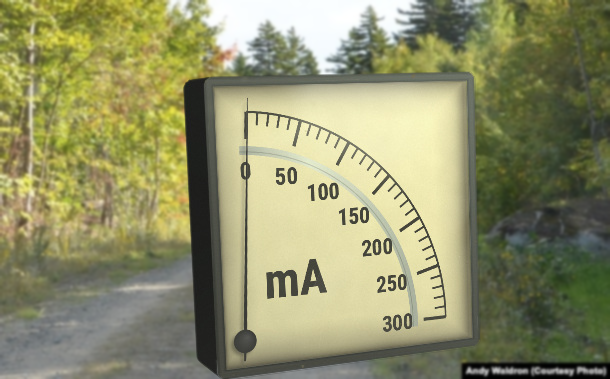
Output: 0 mA
